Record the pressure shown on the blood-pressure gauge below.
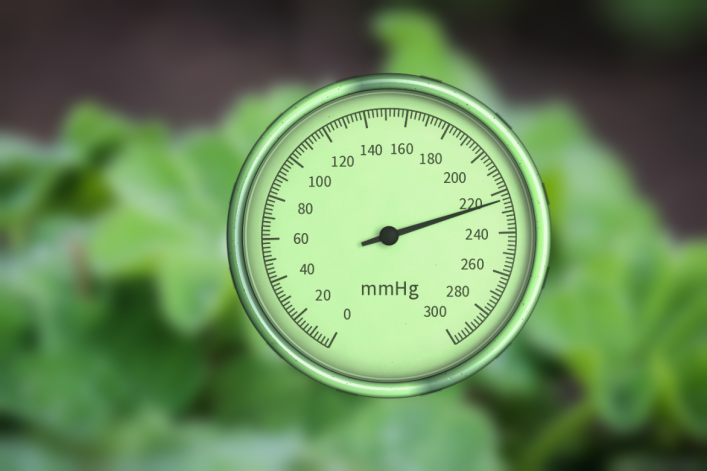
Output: 224 mmHg
